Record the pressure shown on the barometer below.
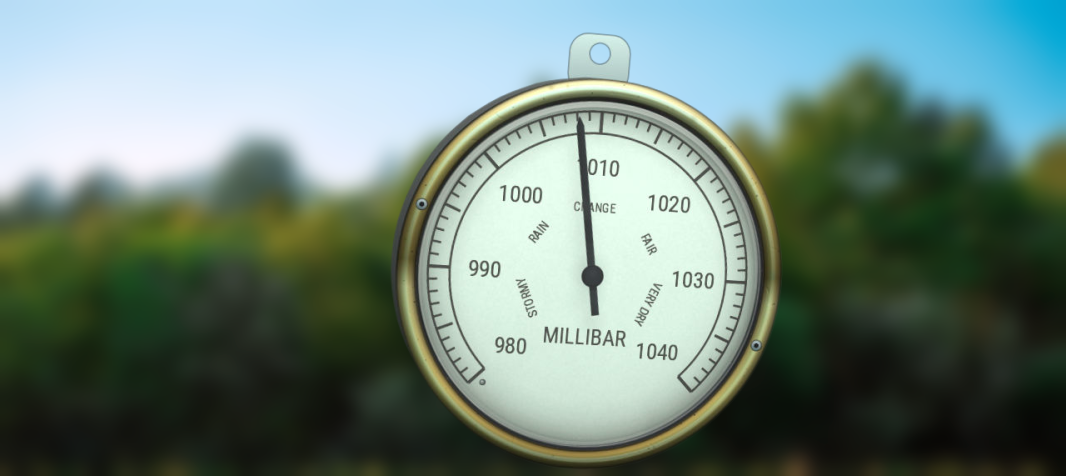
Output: 1008 mbar
